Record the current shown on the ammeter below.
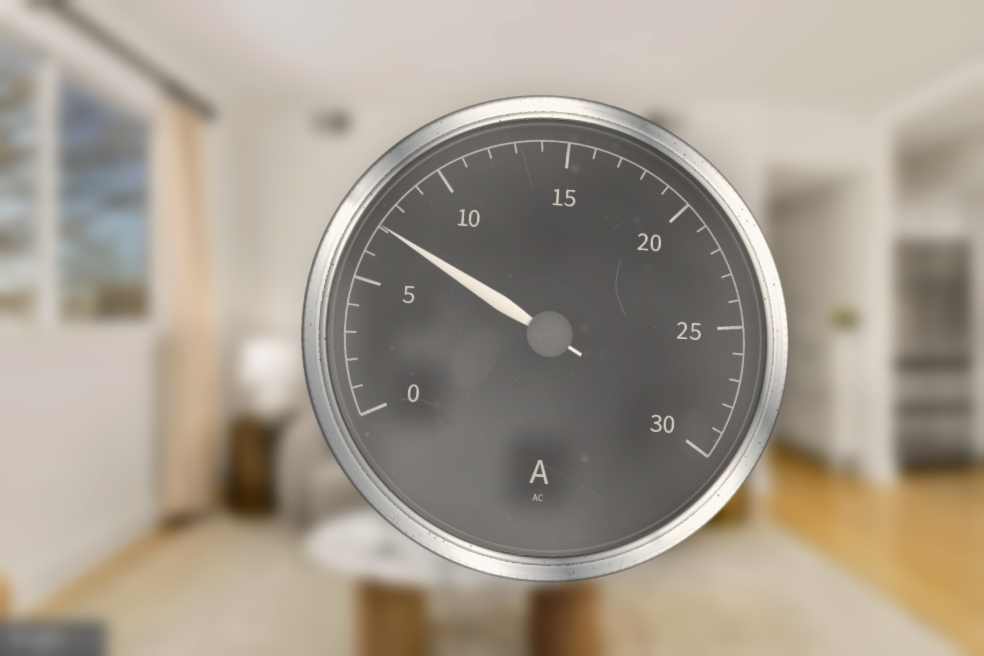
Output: 7 A
